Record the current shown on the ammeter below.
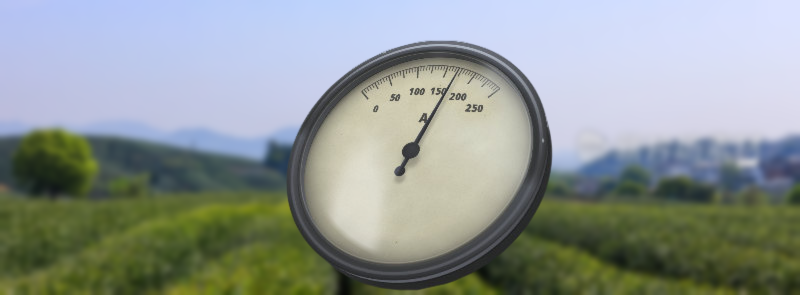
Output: 175 A
